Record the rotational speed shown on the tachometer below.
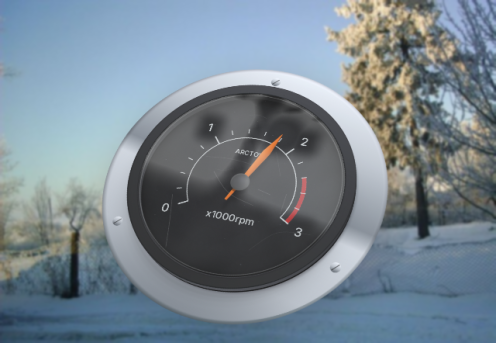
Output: 1800 rpm
